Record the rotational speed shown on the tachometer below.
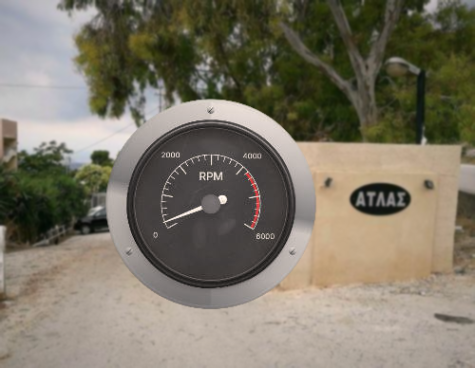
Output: 200 rpm
